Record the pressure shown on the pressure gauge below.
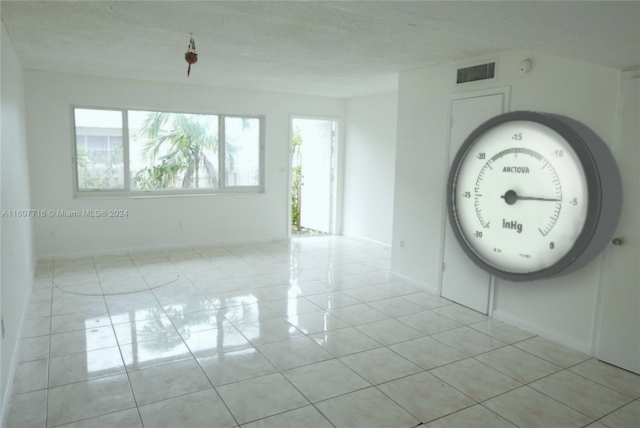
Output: -5 inHg
